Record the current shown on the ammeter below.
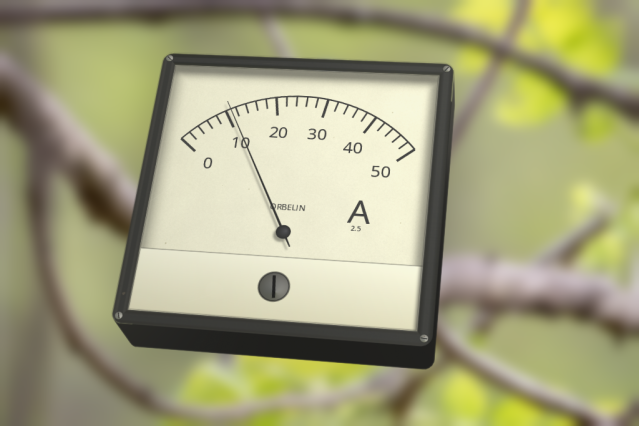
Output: 11 A
